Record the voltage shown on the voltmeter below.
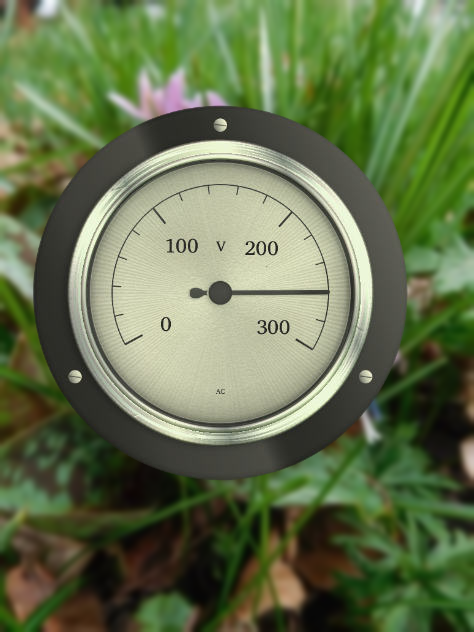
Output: 260 V
